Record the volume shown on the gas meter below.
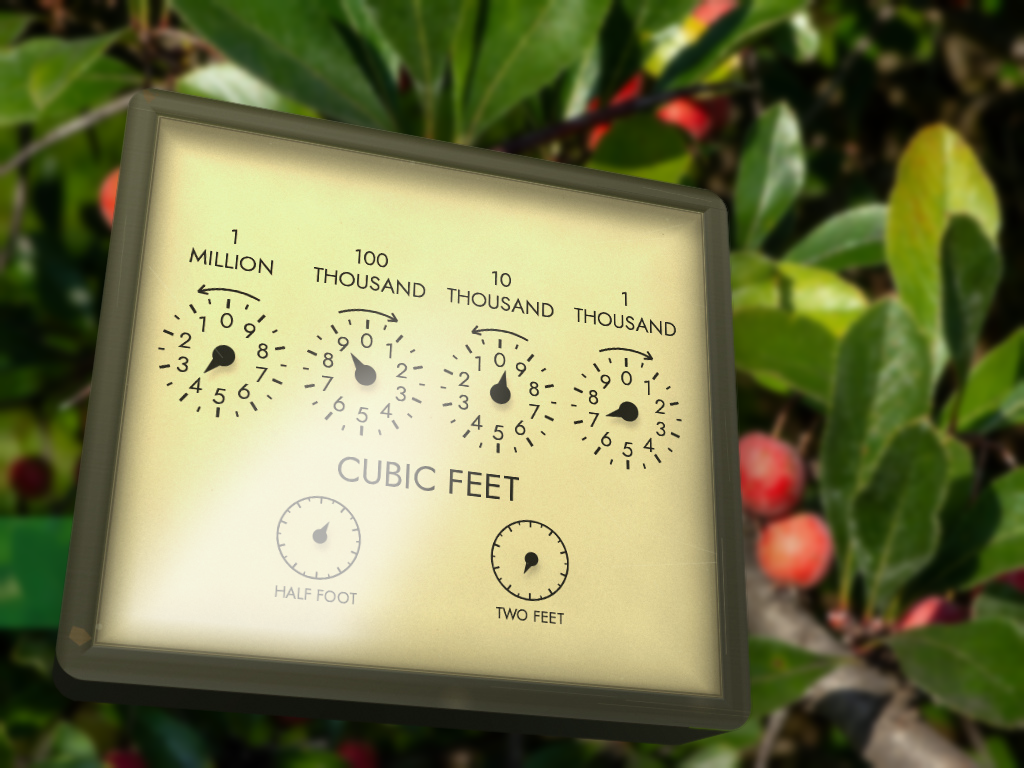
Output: 389700 ft³
